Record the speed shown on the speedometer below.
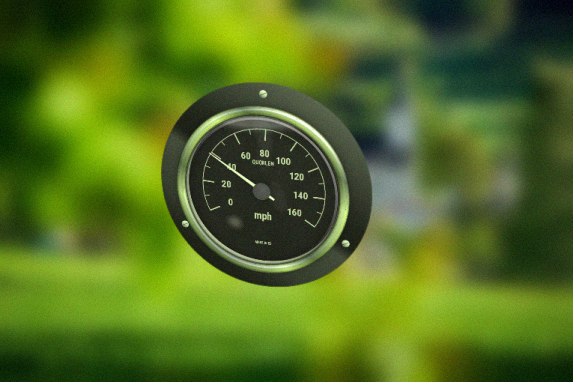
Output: 40 mph
